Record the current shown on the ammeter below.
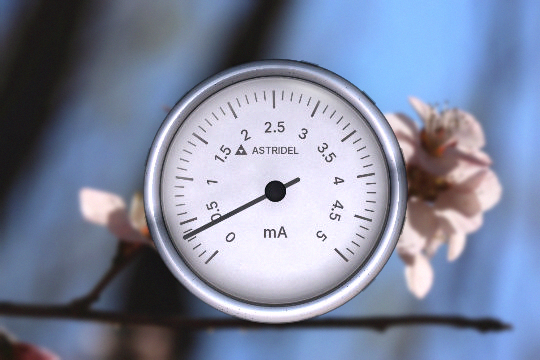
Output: 0.35 mA
